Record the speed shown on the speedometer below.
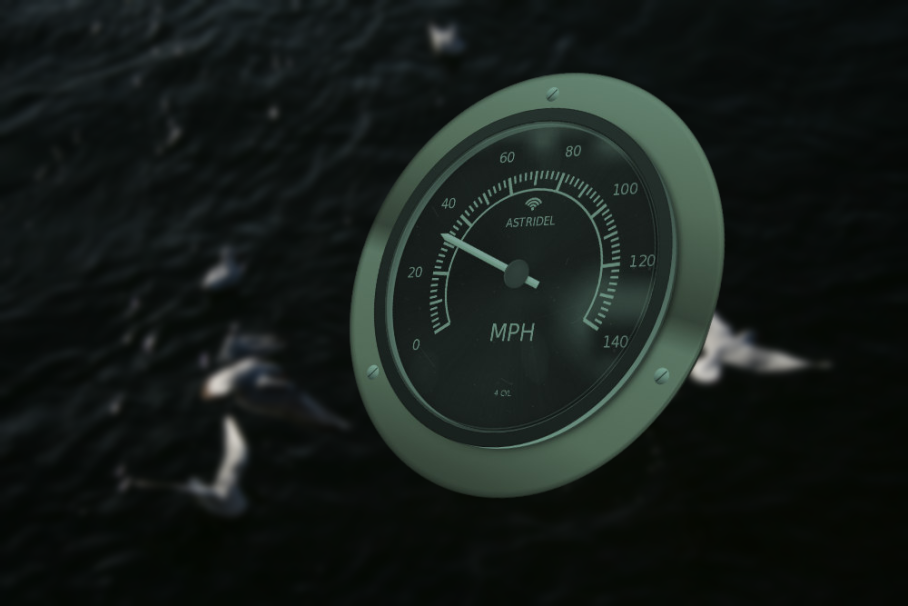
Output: 32 mph
